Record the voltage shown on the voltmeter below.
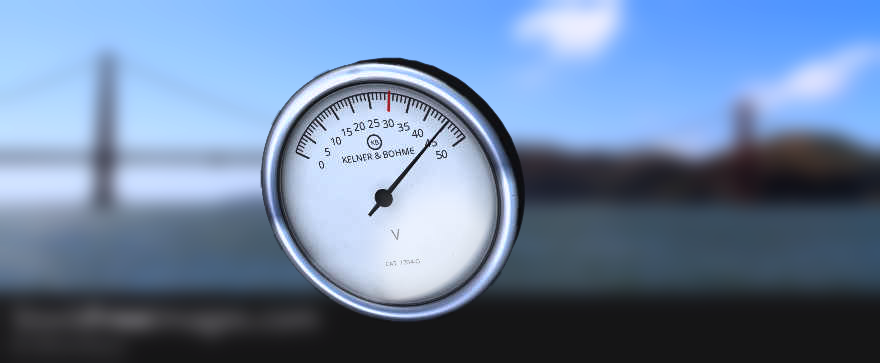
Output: 45 V
